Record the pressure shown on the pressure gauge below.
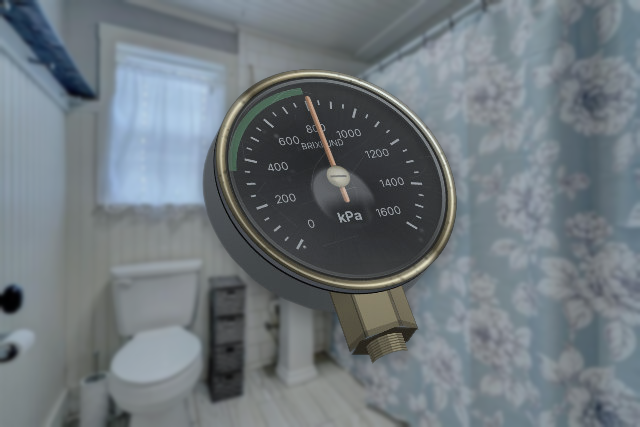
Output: 800 kPa
